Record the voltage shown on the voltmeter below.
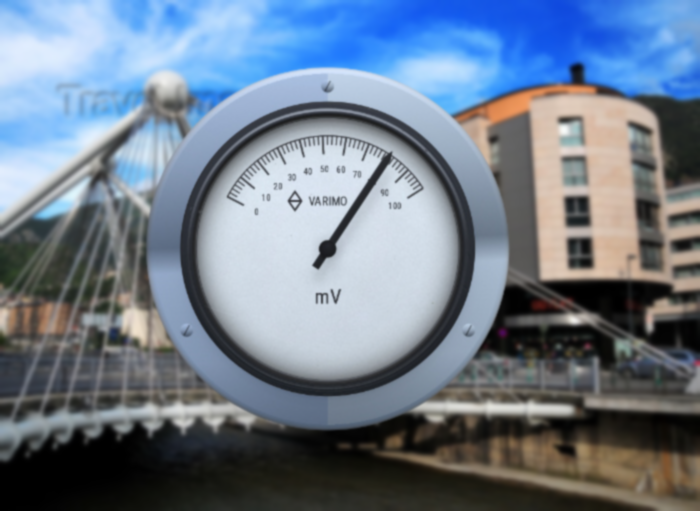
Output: 80 mV
